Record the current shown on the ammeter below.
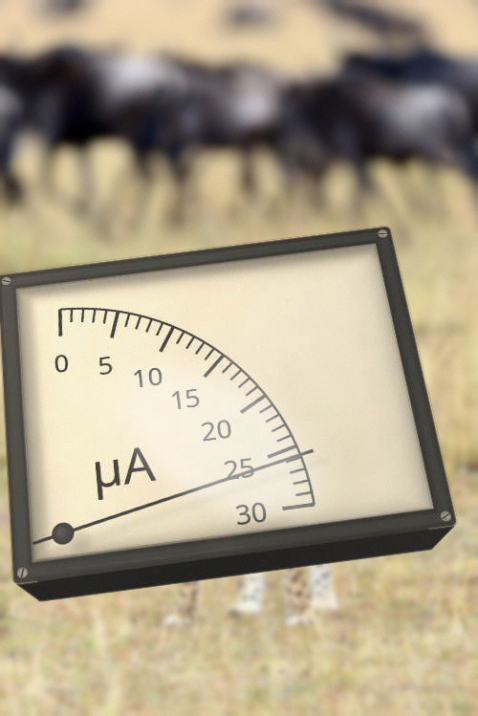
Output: 26 µA
